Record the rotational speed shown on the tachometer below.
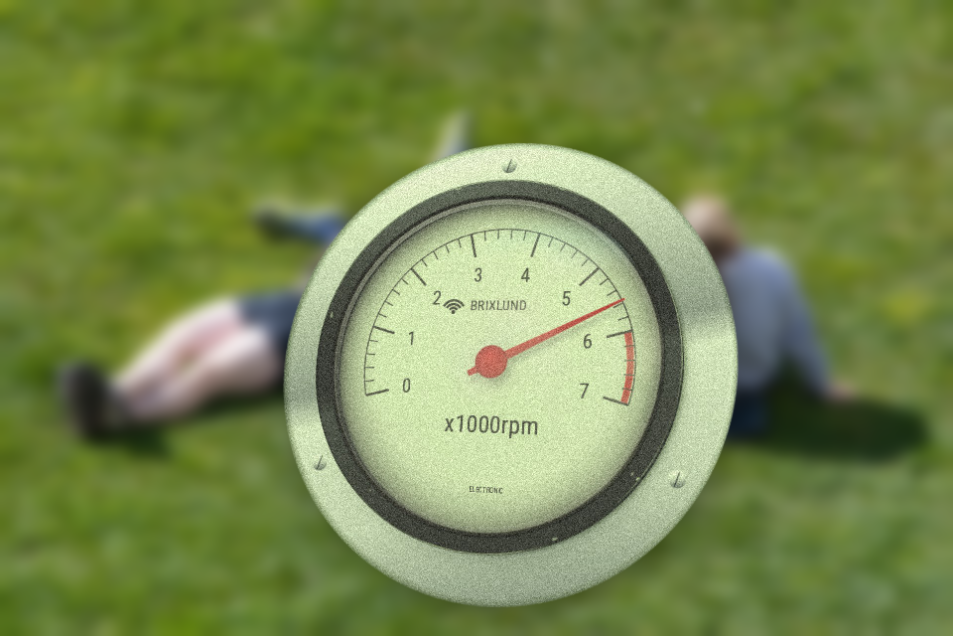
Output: 5600 rpm
